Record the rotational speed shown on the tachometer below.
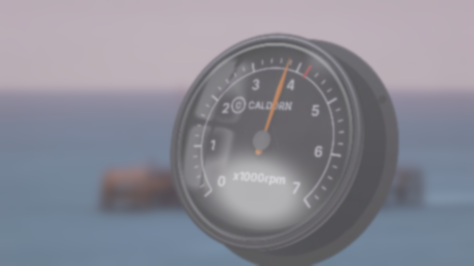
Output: 3800 rpm
